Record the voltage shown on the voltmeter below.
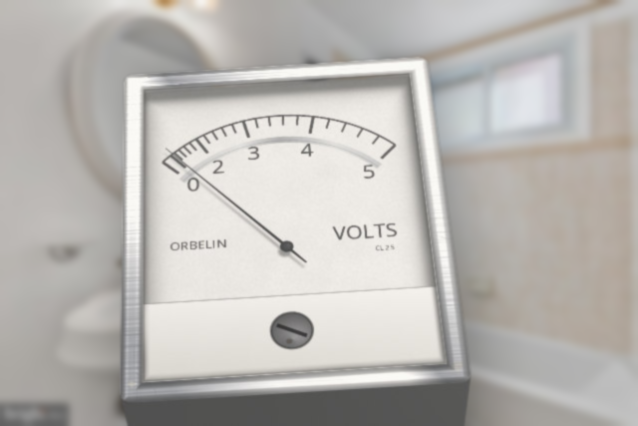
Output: 1 V
